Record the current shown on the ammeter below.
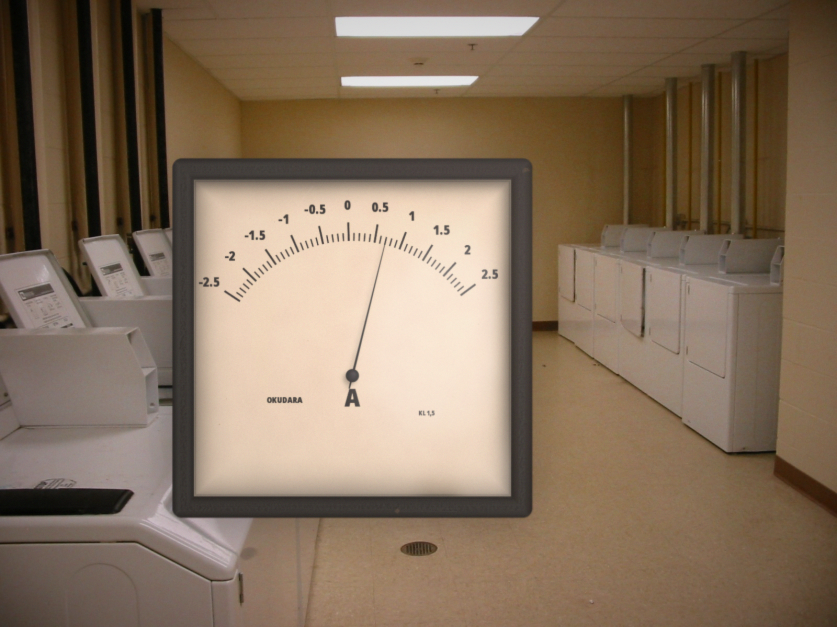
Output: 0.7 A
